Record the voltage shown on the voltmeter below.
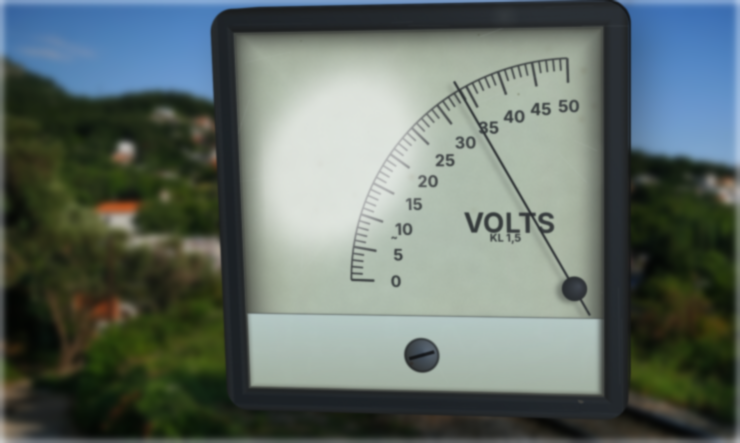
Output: 34 V
